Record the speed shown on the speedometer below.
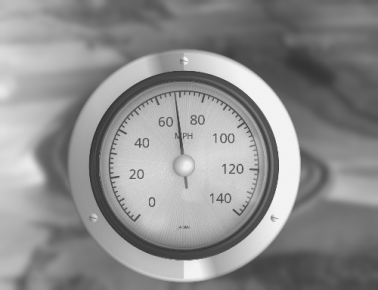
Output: 68 mph
